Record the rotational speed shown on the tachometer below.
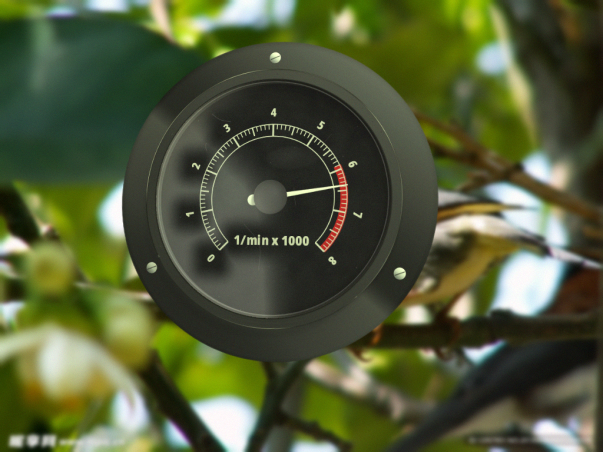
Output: 6400 rpm
